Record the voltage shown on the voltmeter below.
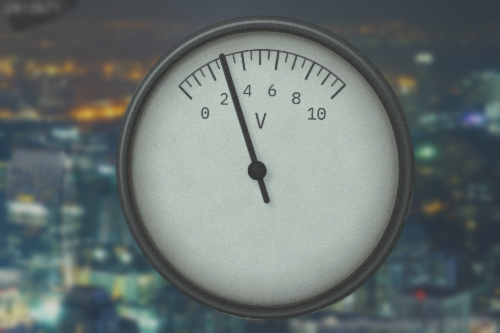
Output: 3 V
